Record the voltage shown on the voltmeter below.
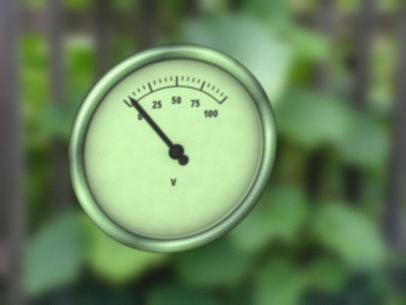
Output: 5 V
